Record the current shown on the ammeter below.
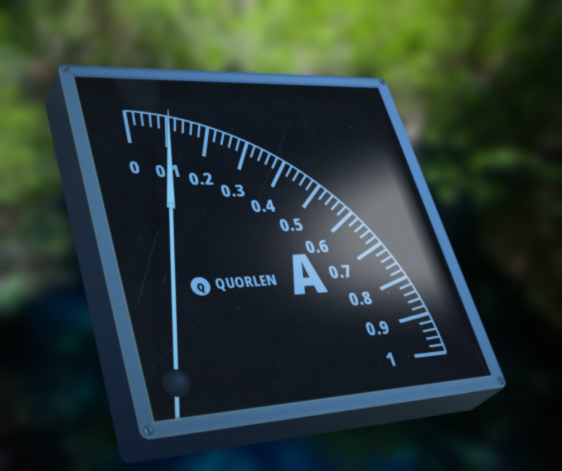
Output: 0.1 A
